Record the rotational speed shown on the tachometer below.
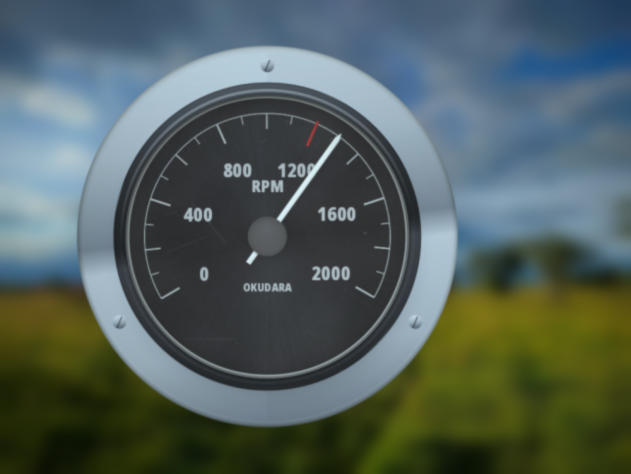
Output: 1300 rpm
